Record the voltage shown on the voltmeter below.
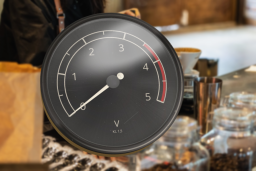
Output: 0 V
